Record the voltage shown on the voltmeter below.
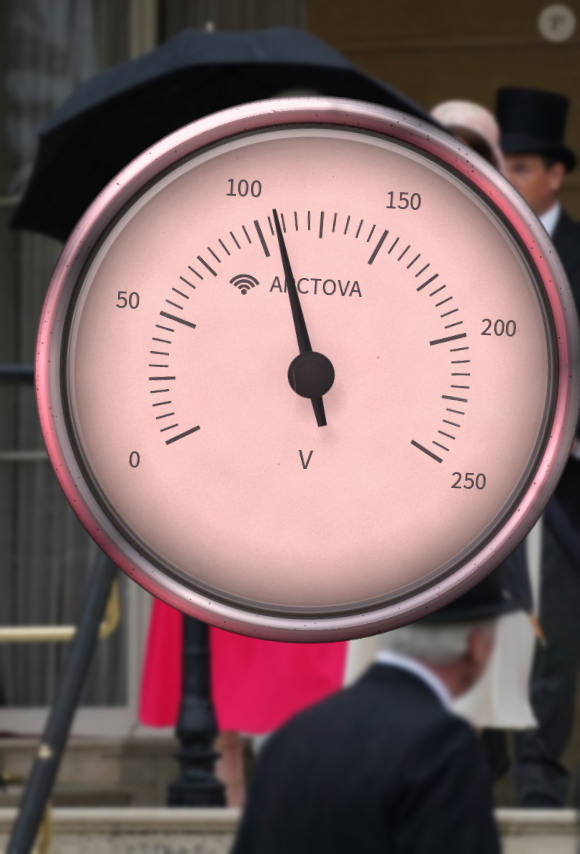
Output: 107.5 V
